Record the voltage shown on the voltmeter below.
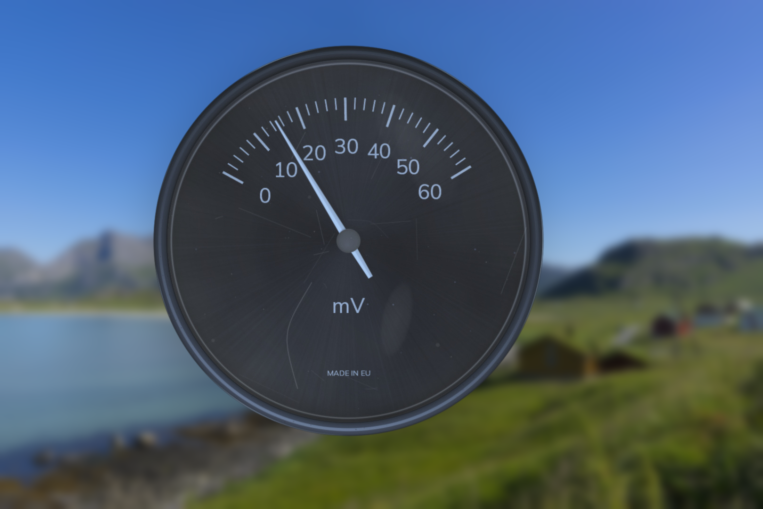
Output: 15 mV
